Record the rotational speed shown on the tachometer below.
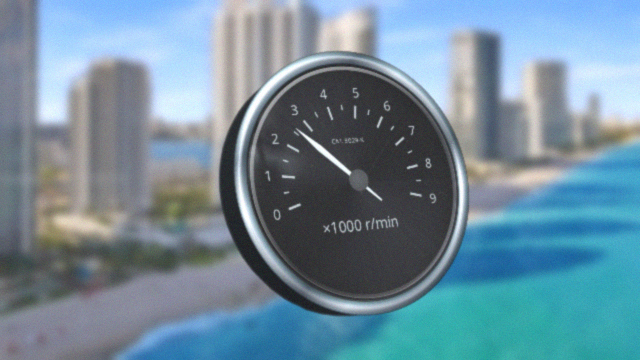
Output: 2500 rpm
